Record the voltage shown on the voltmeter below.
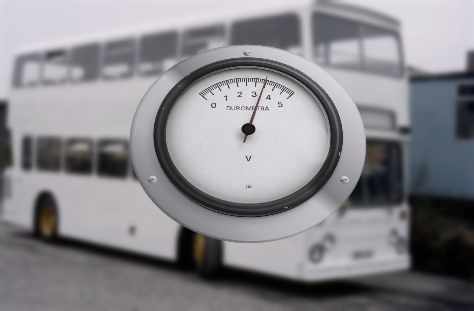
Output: 3.5 V
